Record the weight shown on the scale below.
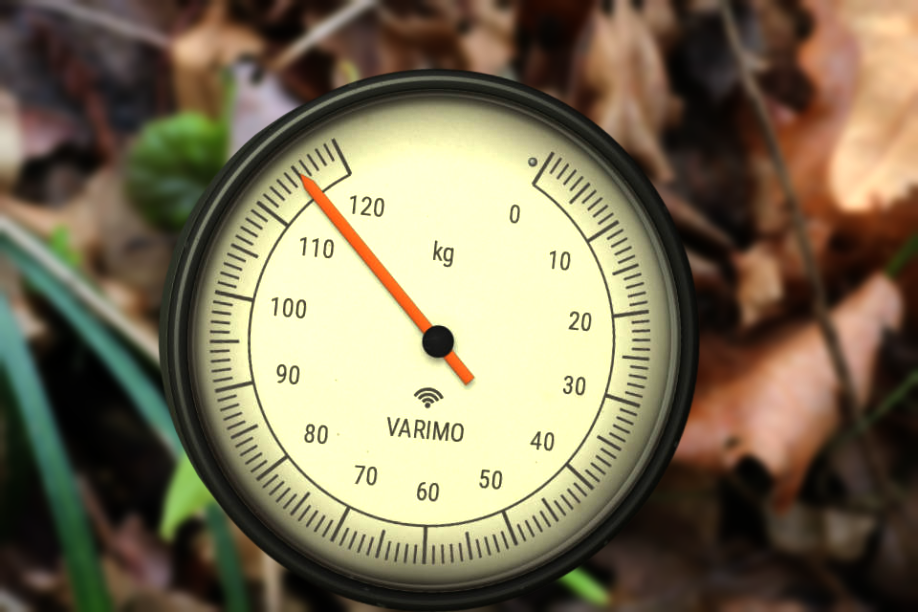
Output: 115 kg
